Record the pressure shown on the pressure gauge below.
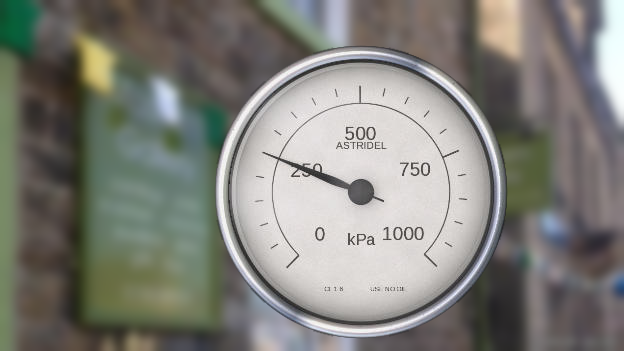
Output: 250 kPa
